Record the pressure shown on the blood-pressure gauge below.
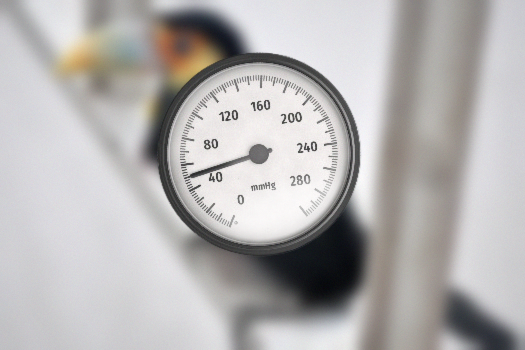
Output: 50 mmHg
